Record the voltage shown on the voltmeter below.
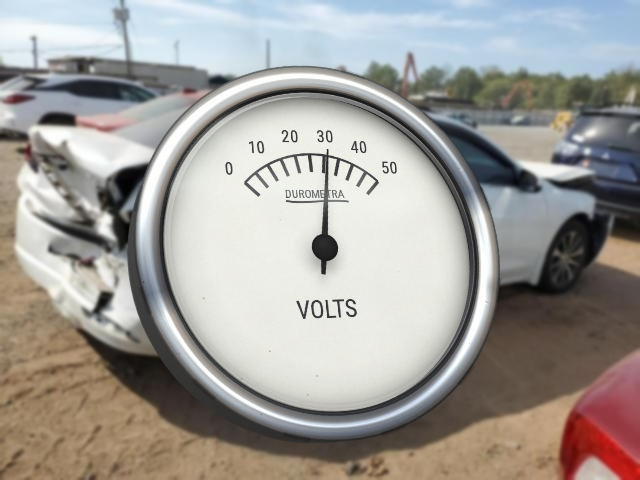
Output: 30 V
